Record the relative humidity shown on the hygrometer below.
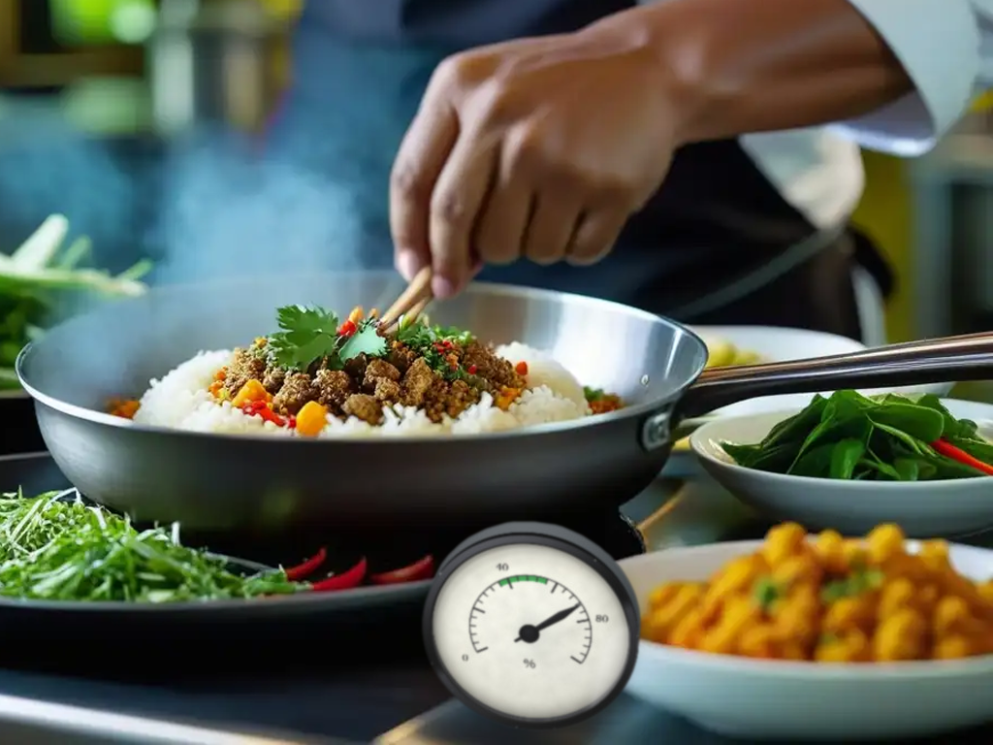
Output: 72 %
